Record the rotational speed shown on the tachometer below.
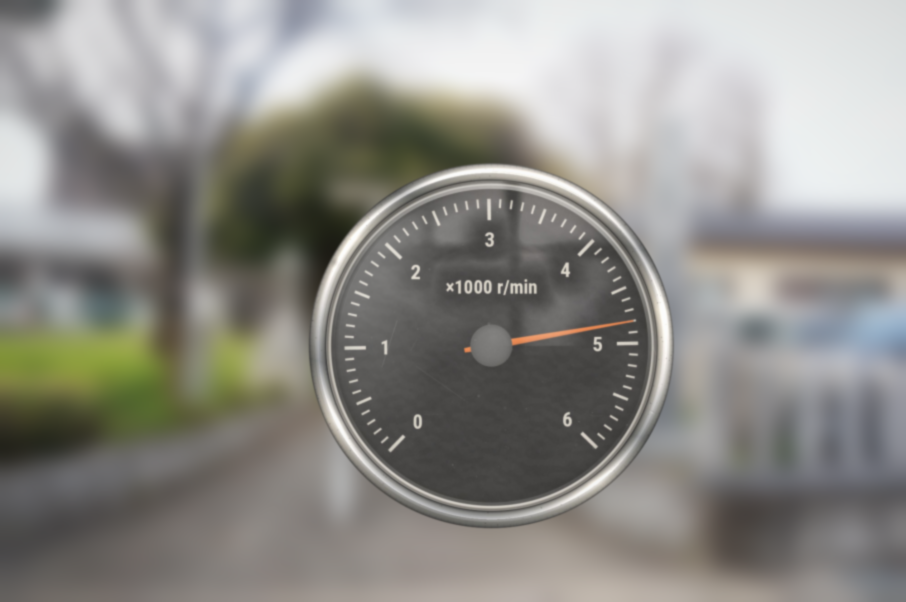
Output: 4800 rpm
